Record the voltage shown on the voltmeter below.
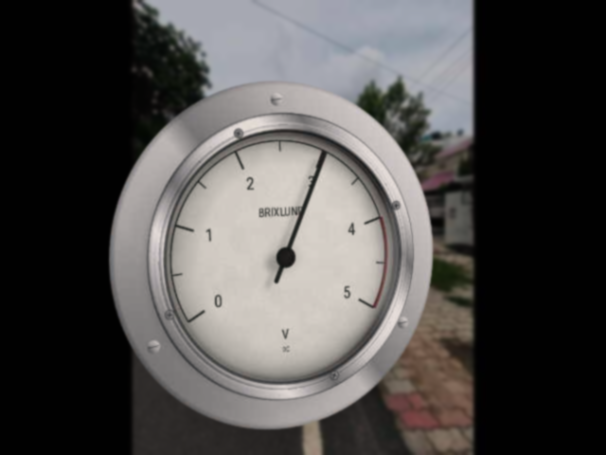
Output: 3 V
